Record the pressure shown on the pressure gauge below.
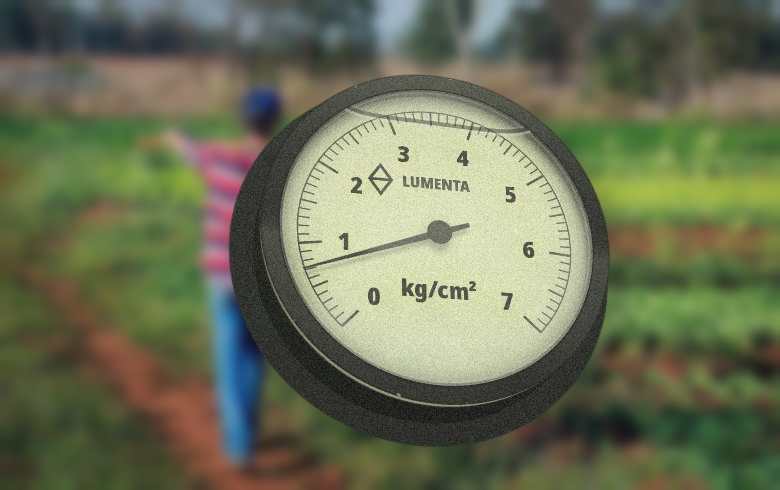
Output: 0.7 kg/cm²
